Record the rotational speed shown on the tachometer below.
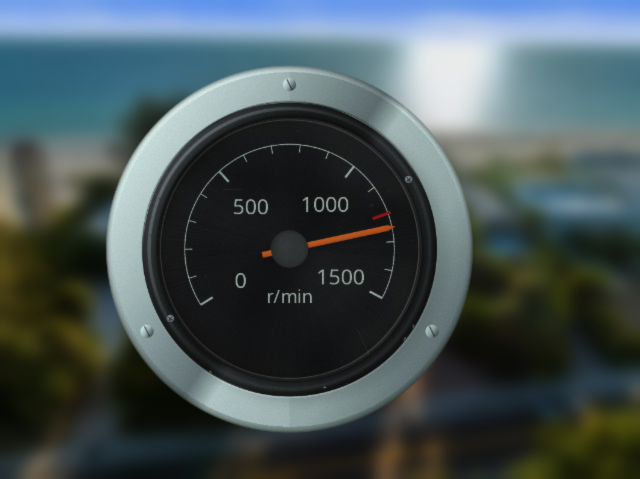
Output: 1250 rpm
